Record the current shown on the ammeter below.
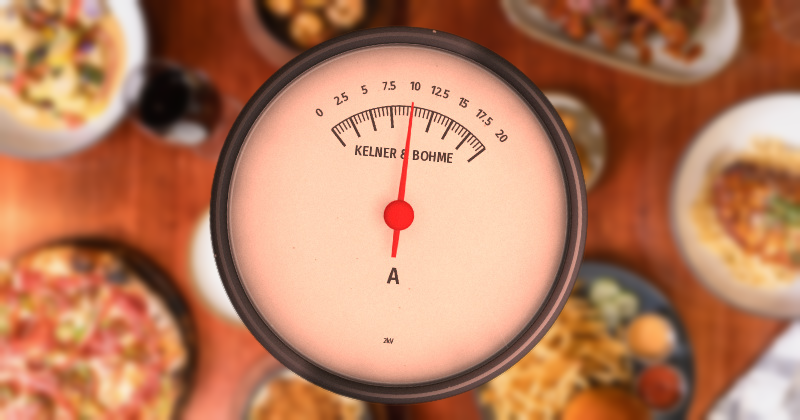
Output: 10 A
